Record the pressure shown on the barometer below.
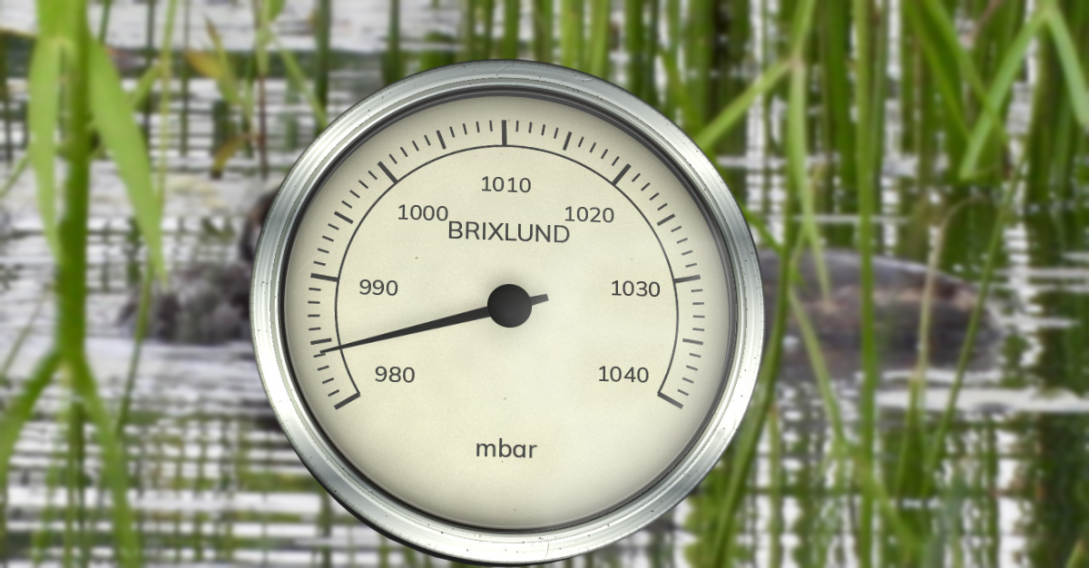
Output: 984 mbar
